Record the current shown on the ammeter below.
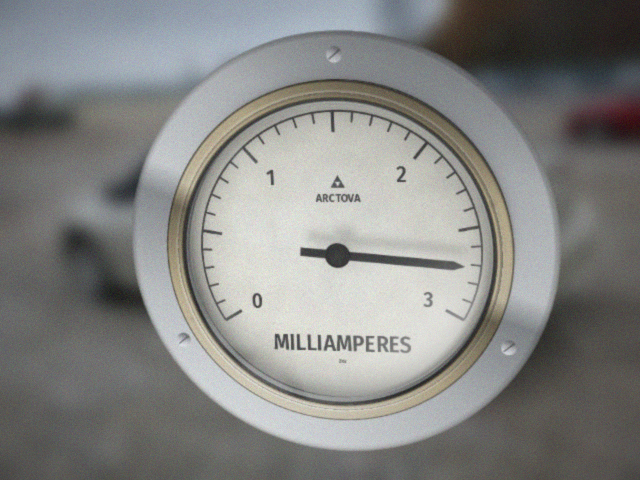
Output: 2.7 mA
